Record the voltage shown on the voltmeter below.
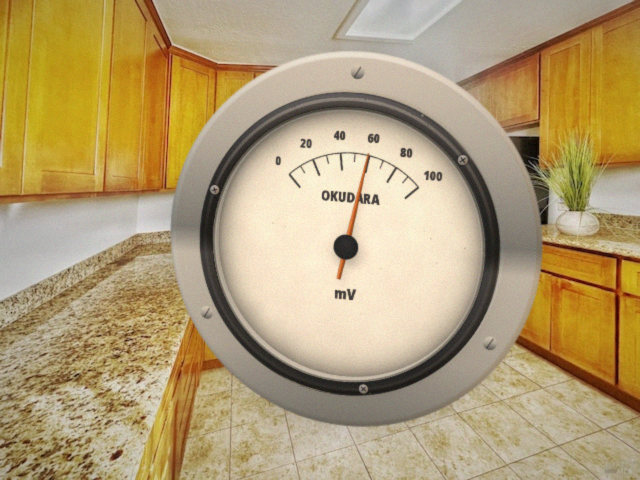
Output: 60 mV
